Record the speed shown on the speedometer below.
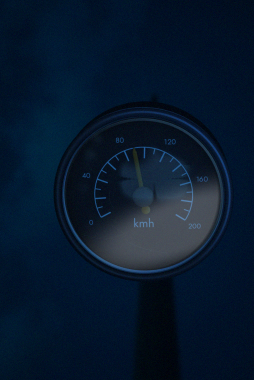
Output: 90 km/h
